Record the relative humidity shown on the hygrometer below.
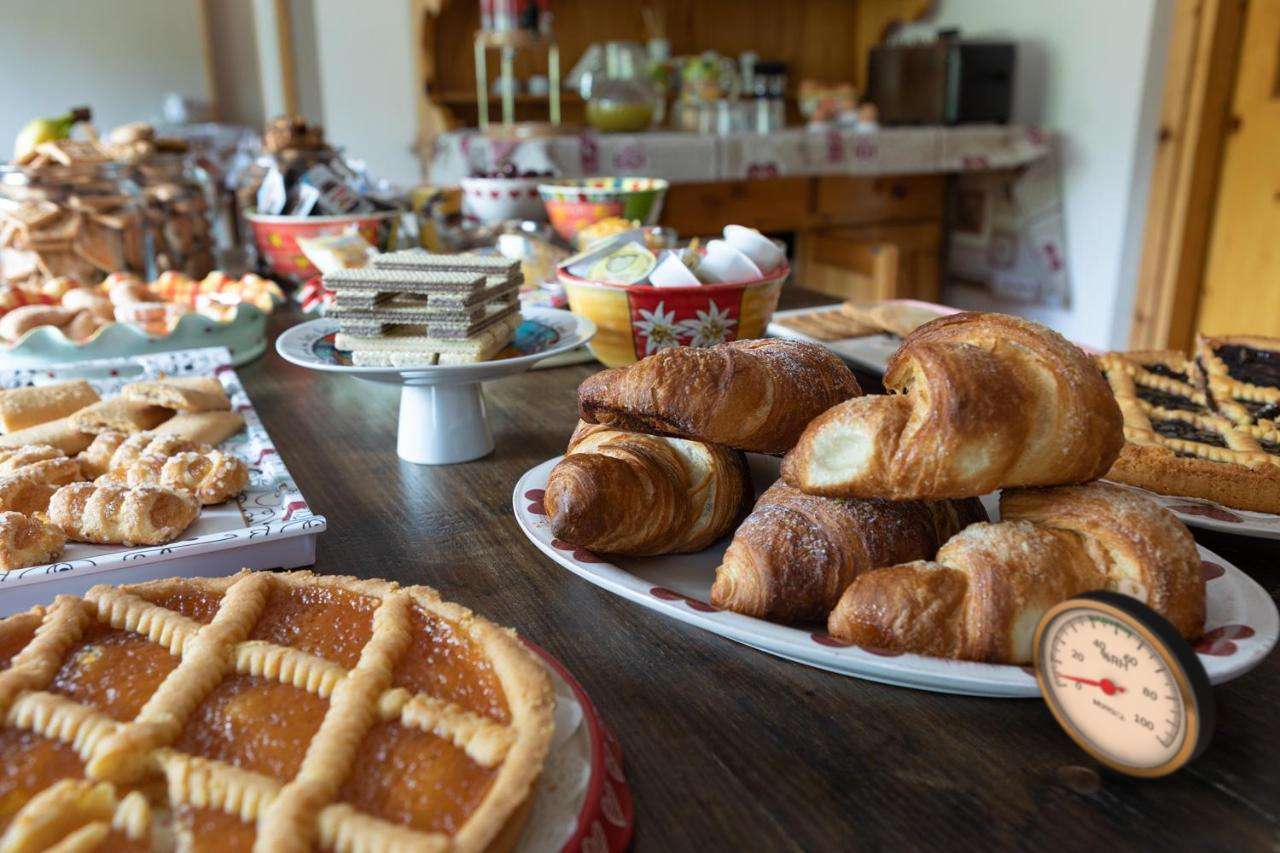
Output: 5 %
